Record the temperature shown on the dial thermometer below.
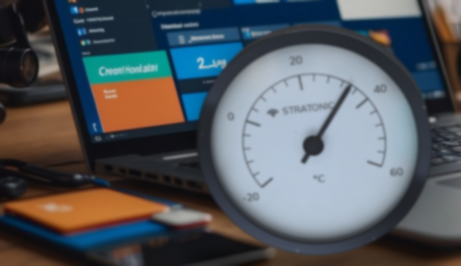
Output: 34 °C
